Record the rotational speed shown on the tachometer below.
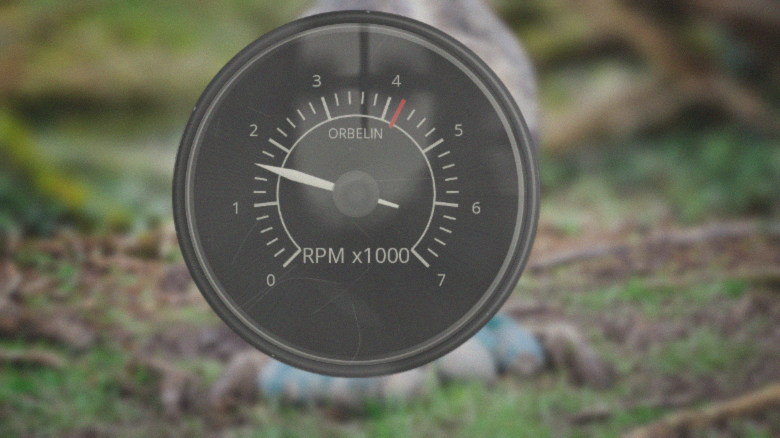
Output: 1600 rpm
